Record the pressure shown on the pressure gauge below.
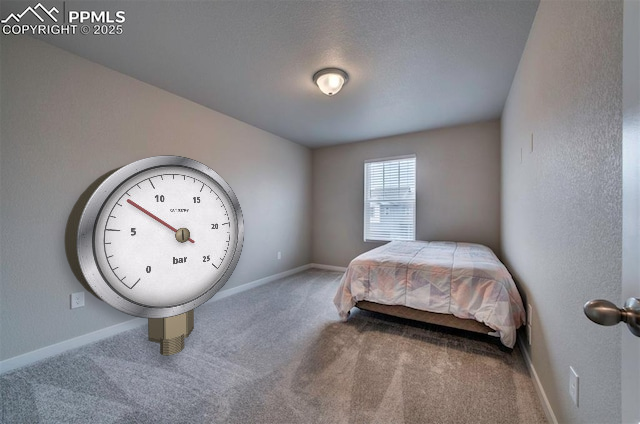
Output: 7.5 bar
